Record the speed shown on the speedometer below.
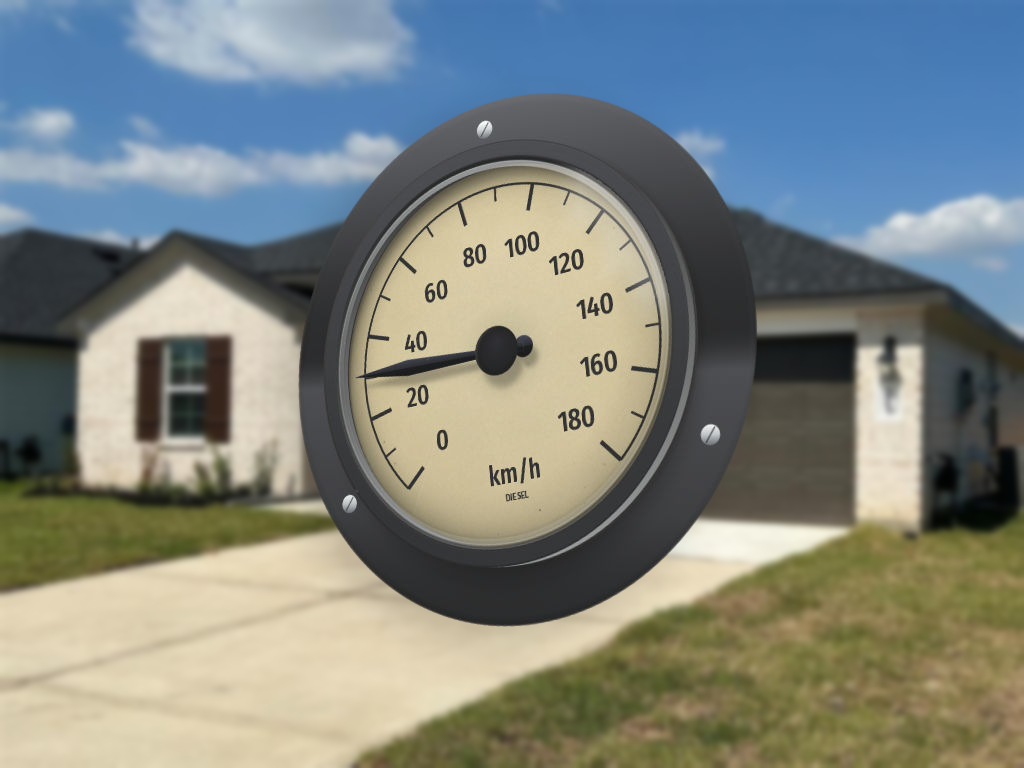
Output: 30 km/h
